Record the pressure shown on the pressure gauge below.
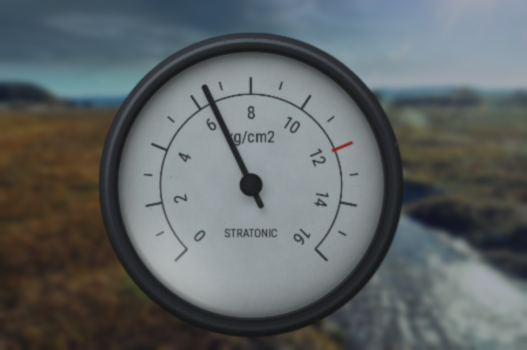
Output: 6.5 kg/cm²
